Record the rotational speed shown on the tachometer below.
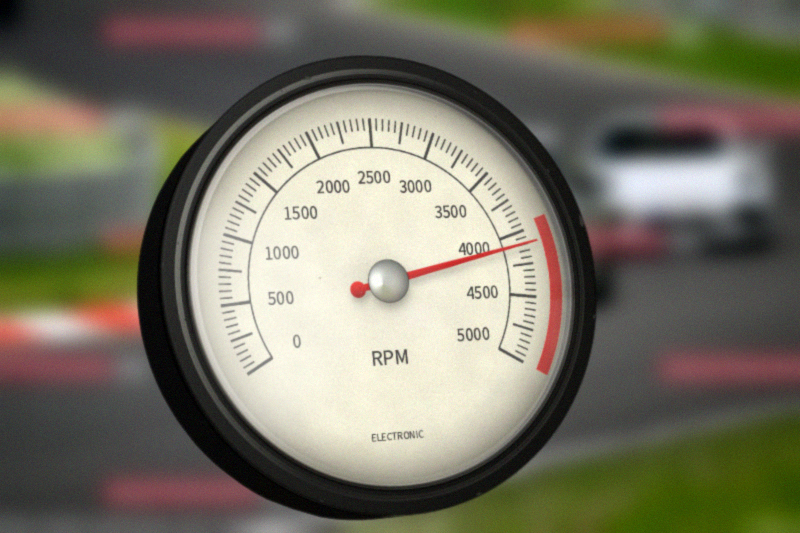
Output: 4100 rpm
